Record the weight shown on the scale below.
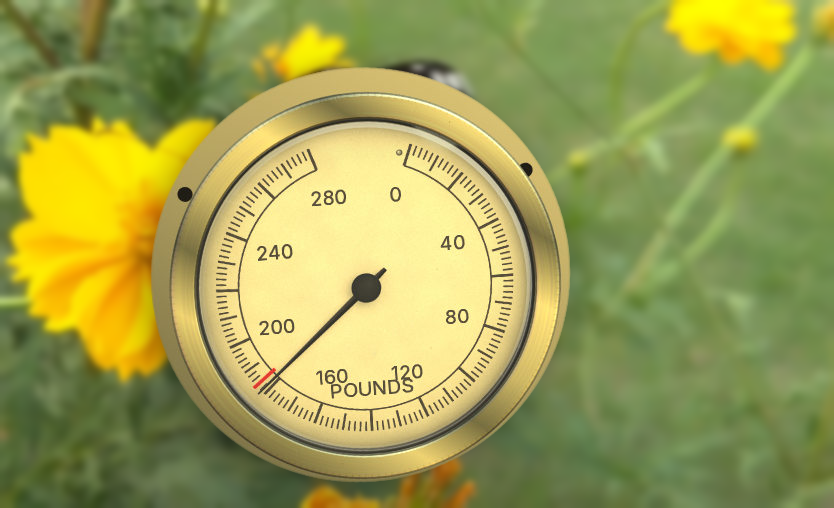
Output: 182 lb
